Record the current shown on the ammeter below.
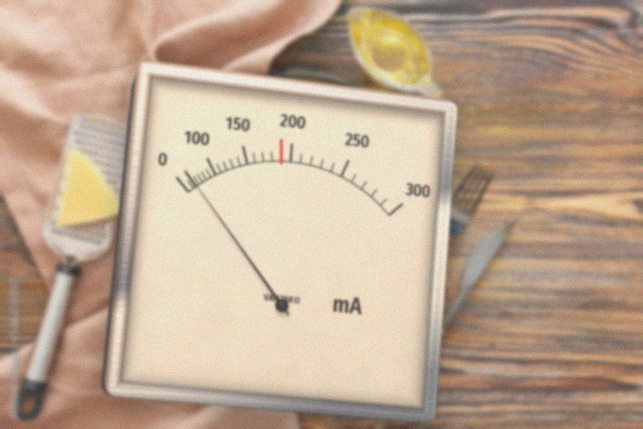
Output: 50 mA
